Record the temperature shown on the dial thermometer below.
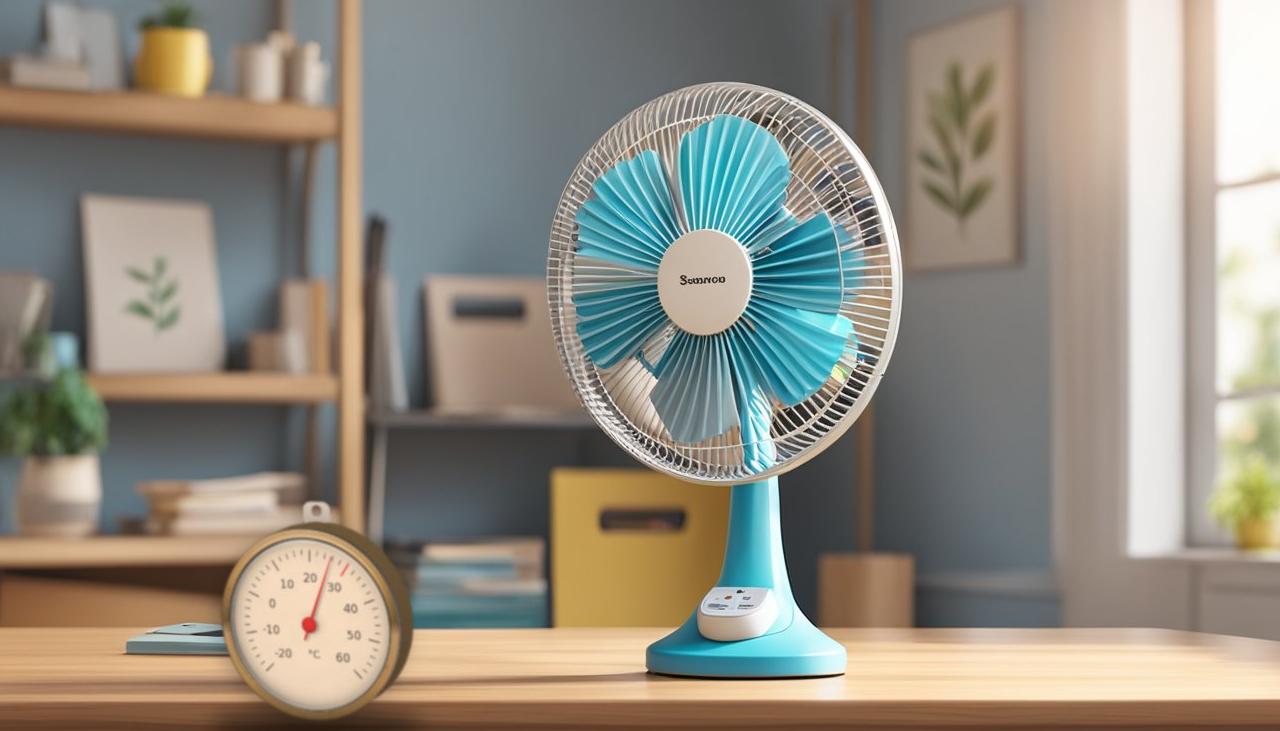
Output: 26 °C
